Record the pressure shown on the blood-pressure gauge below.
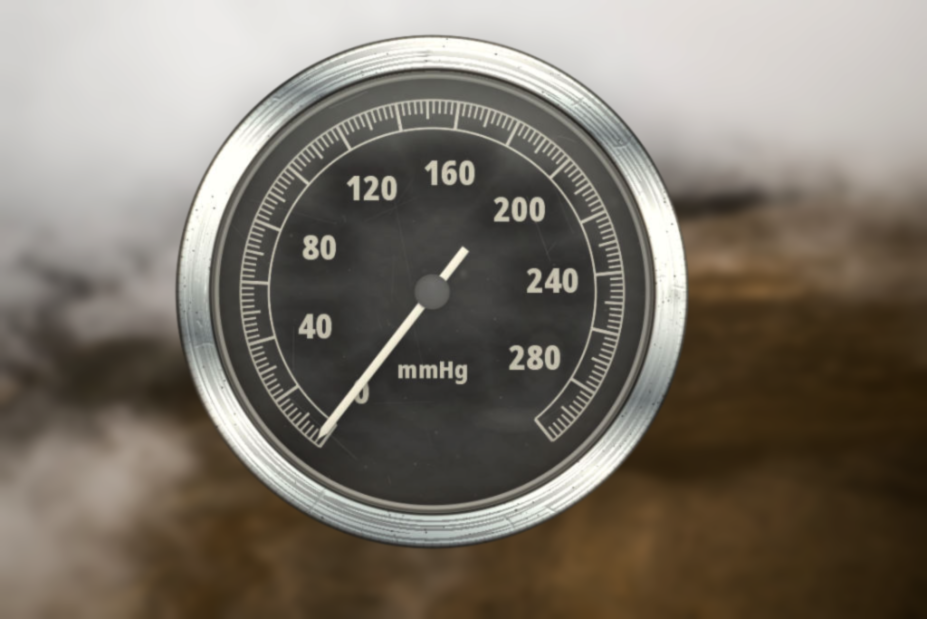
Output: 2 mmHg
